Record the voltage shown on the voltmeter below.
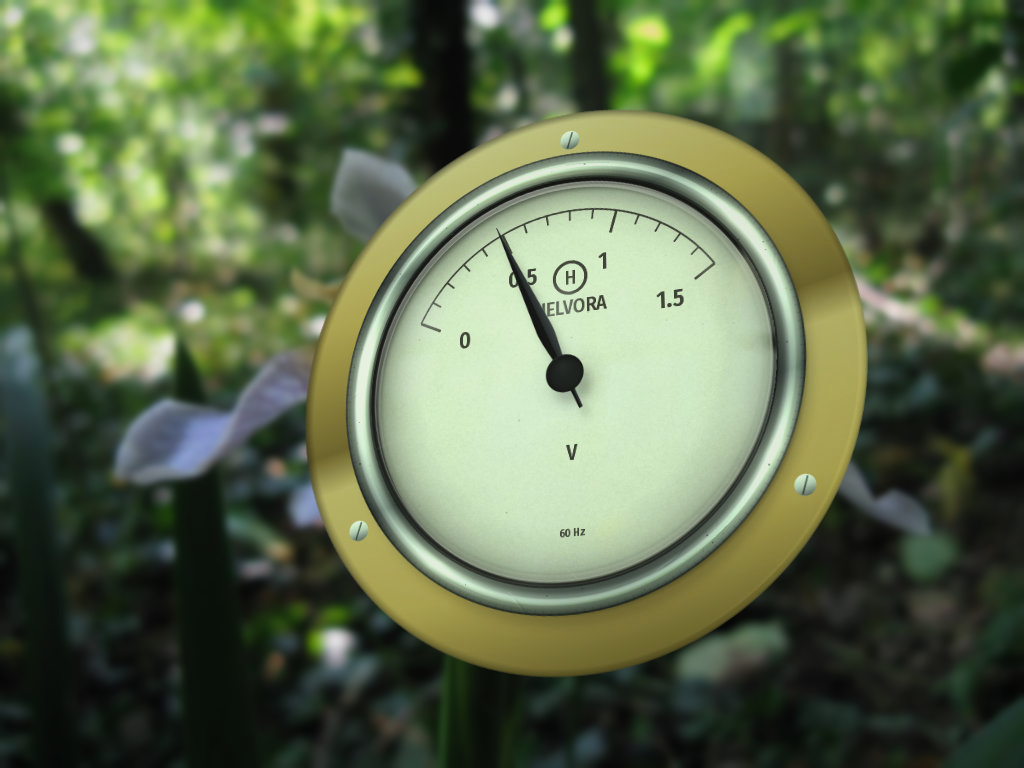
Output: 0.5 V
